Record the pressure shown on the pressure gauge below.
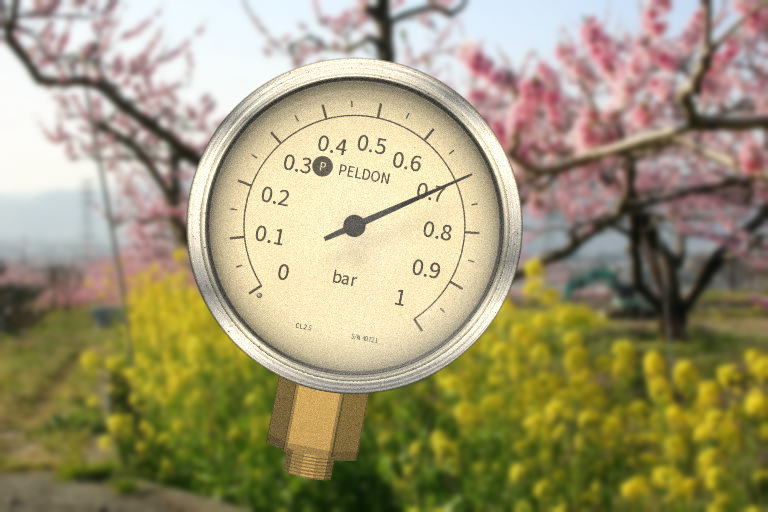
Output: 0.7 bar
